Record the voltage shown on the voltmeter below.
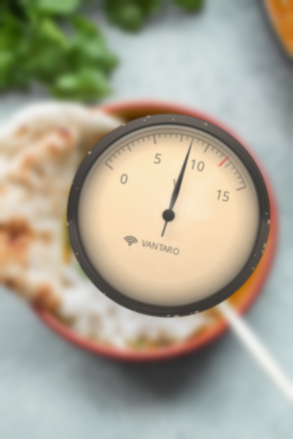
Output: 8.5 V
